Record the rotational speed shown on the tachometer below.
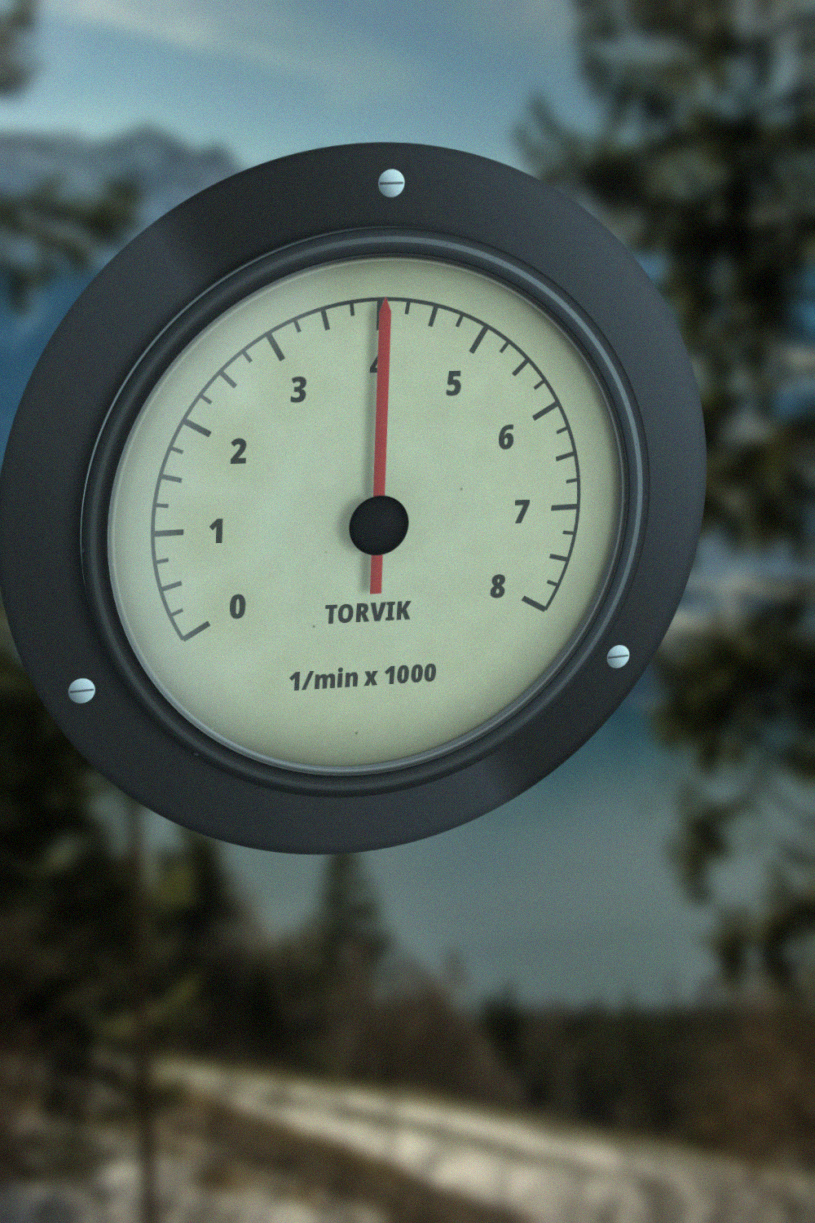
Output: 4000 rpm
